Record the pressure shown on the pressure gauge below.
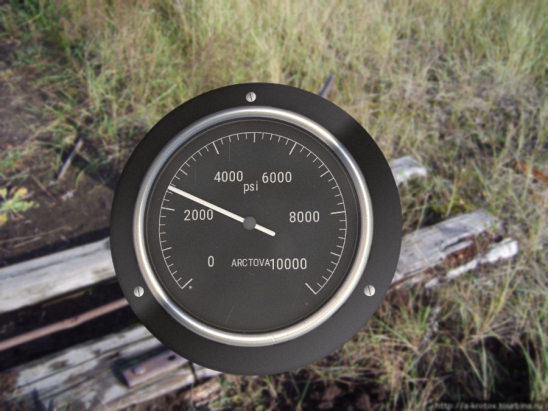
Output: 2500 psi
